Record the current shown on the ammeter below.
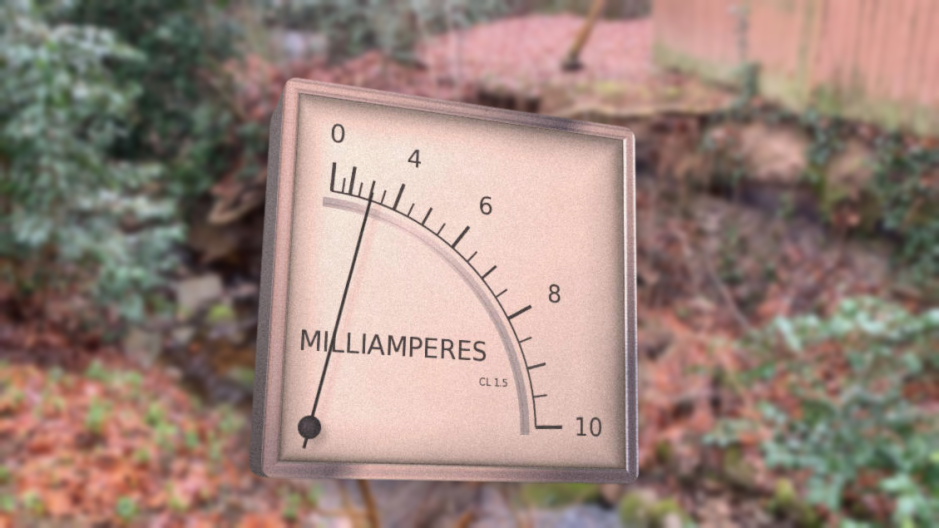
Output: 3 mA
